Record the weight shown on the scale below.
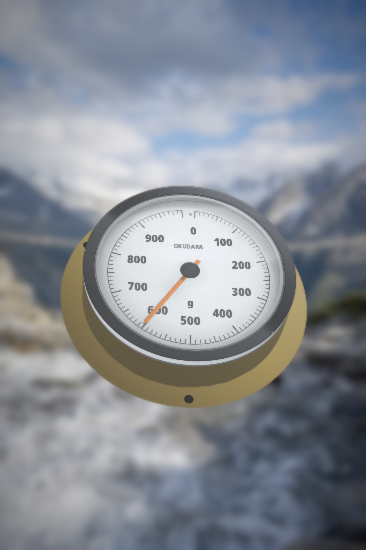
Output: 600 g
